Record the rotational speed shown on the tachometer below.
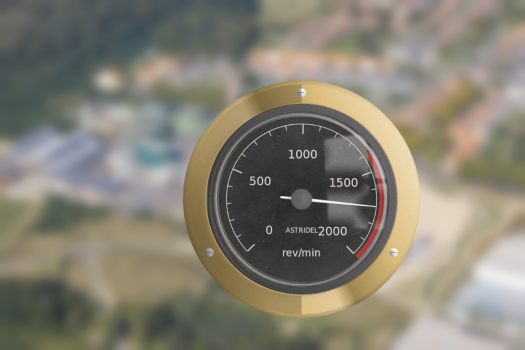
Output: 1700 rpm
